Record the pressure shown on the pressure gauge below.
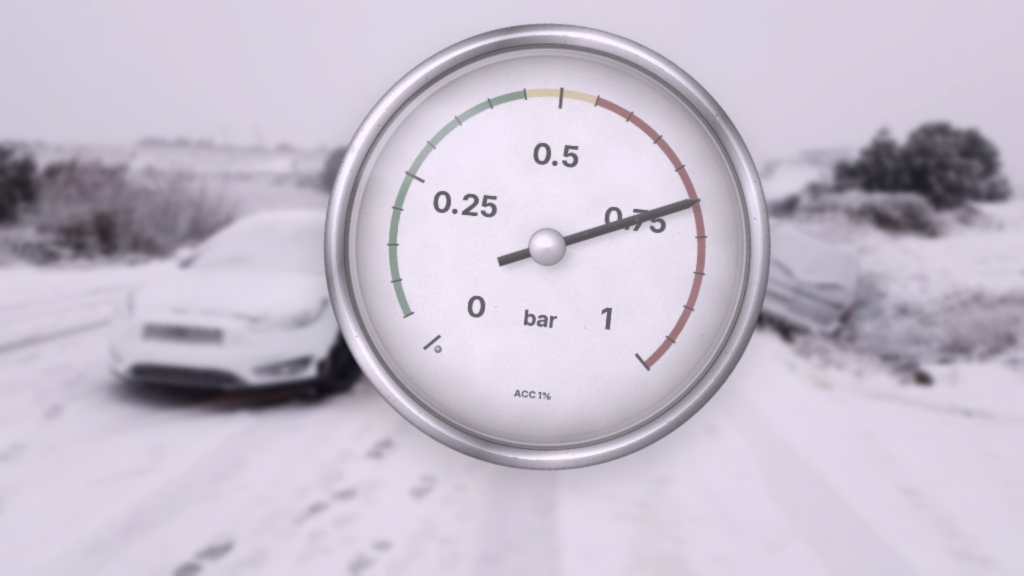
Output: 0.75 bar
